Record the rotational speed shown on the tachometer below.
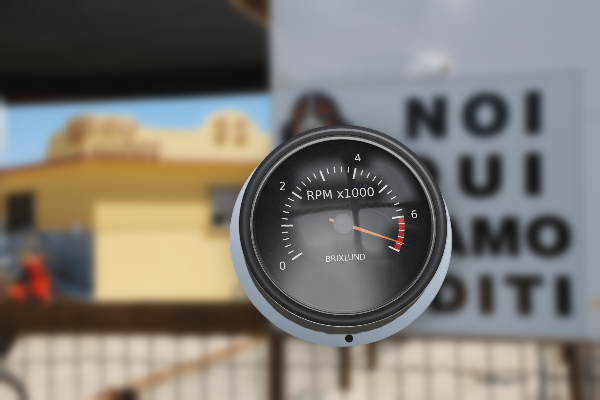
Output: 6800 rpm
